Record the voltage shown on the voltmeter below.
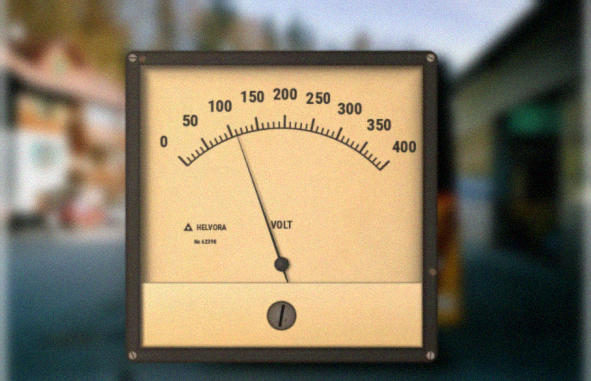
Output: 110 V
